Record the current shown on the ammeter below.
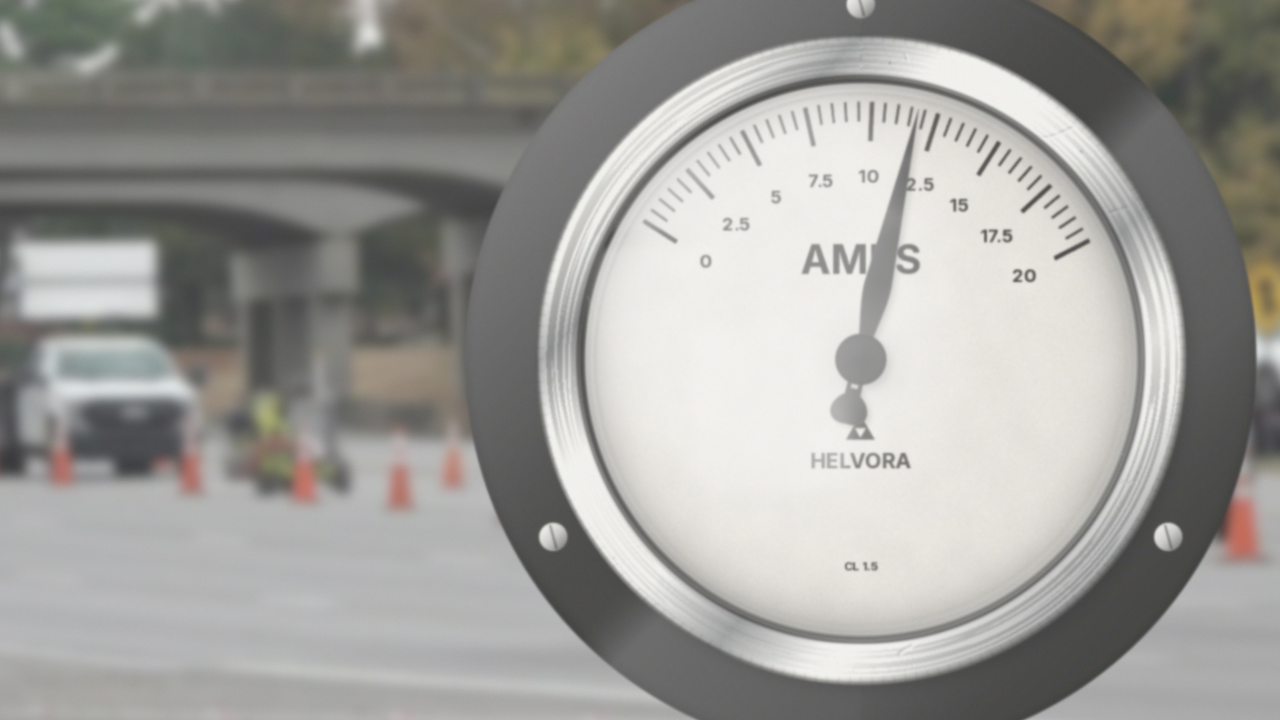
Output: 11.75 A
